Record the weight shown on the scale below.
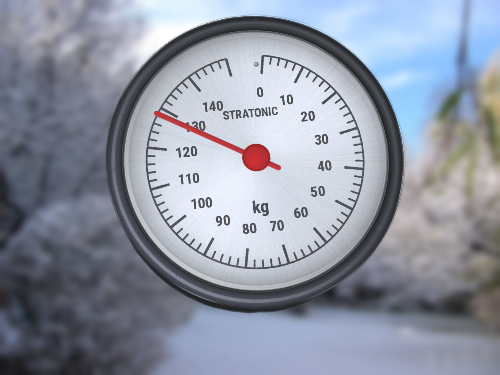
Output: 128 kg
